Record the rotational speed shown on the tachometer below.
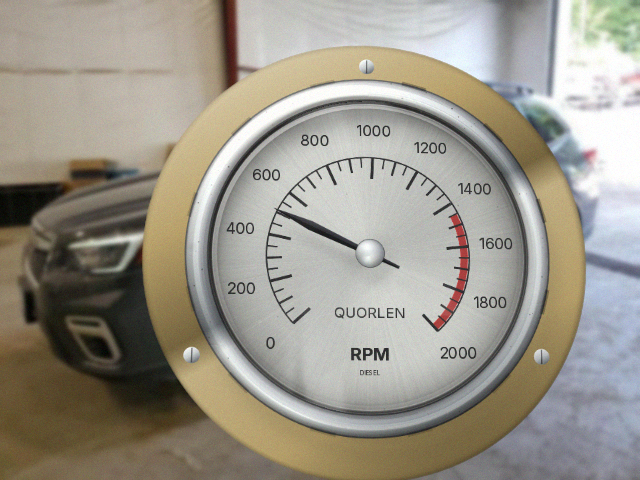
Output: 500 rpm
